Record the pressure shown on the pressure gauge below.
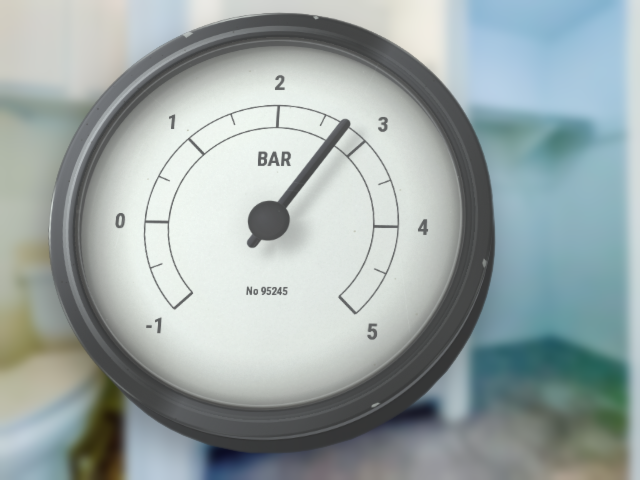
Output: 2.75 bar
